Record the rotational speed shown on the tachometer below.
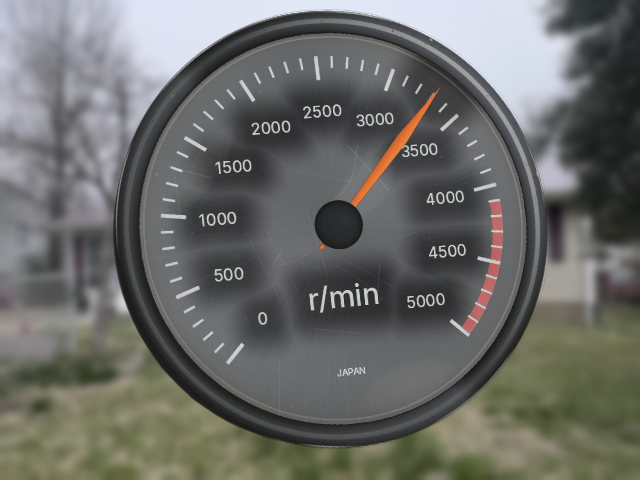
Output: 3300 rpm
